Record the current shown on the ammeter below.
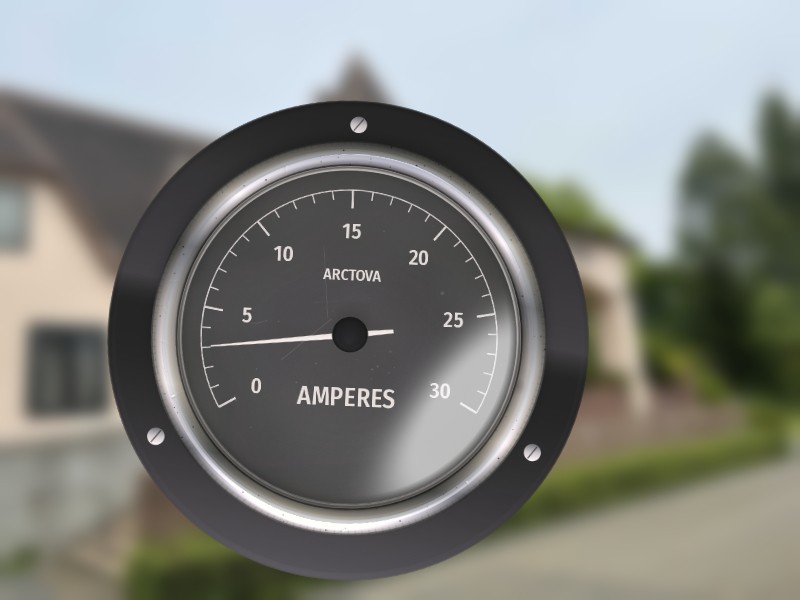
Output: 3 A
